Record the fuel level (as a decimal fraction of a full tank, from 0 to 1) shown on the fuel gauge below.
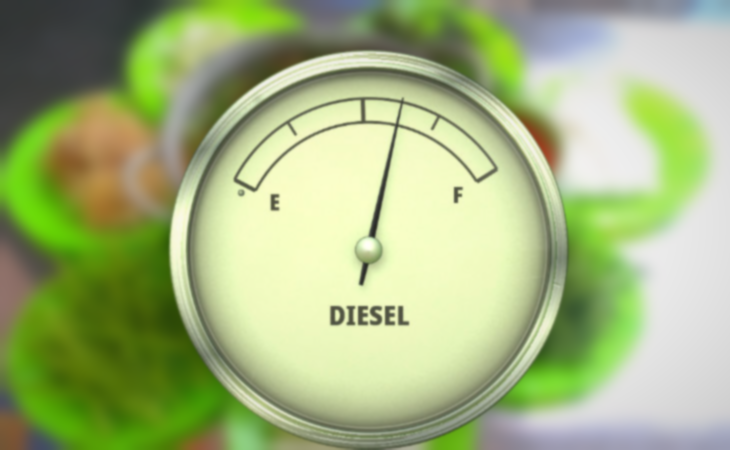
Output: 0.625
